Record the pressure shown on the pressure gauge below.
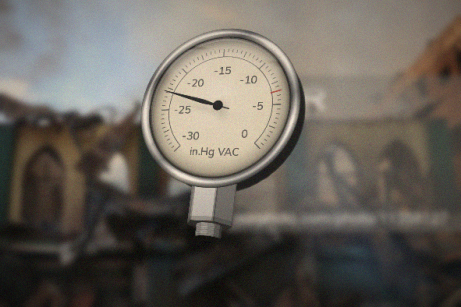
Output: -23 inHg
